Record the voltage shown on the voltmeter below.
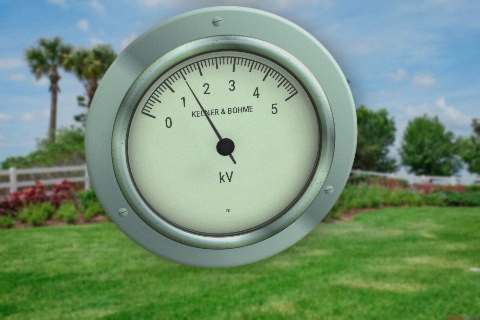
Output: 1.5 kV
